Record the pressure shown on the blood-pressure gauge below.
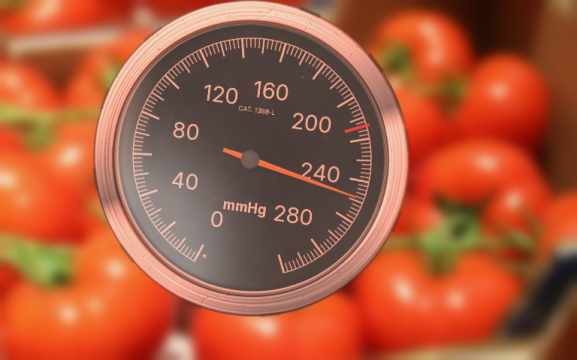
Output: 248 mmHg
